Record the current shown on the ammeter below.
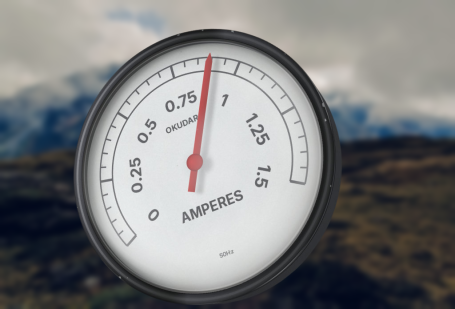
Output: 0.9 A
